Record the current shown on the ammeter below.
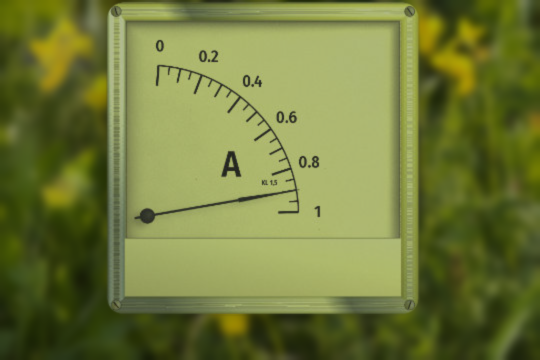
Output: 0.9 A
